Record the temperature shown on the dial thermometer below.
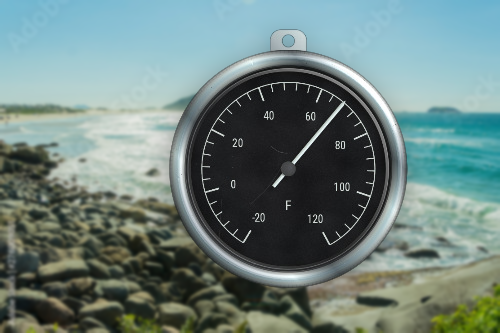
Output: 68 °F
